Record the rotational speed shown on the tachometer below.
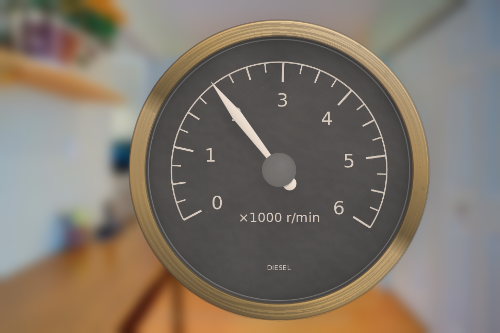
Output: 2000 rpm
